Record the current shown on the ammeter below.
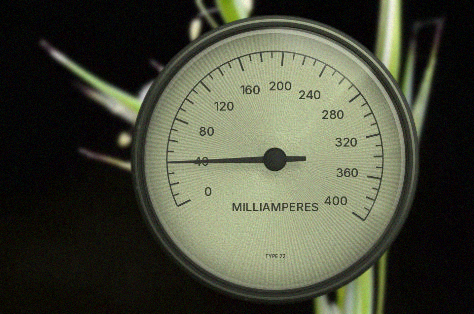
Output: 40 mA
